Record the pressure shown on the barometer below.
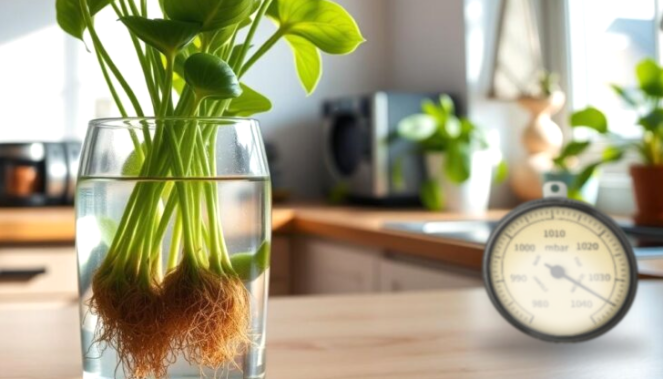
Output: 1035 mbar
